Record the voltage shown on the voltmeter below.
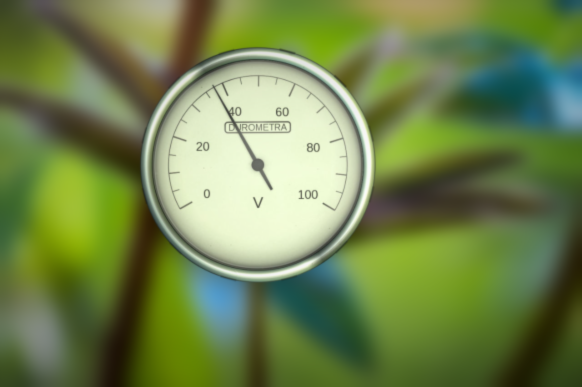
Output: 37.5 V
